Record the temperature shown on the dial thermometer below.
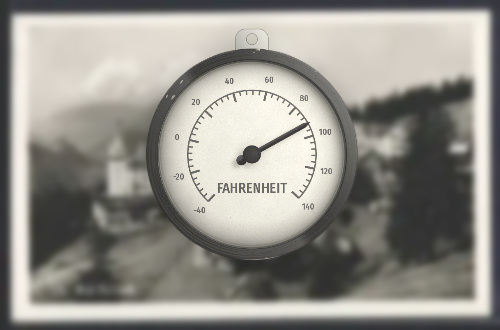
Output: 92 °F
